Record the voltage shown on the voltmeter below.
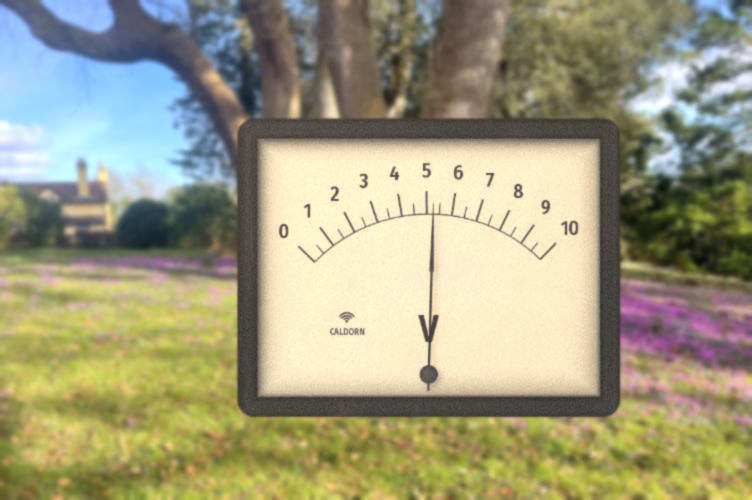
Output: 5.25 V
